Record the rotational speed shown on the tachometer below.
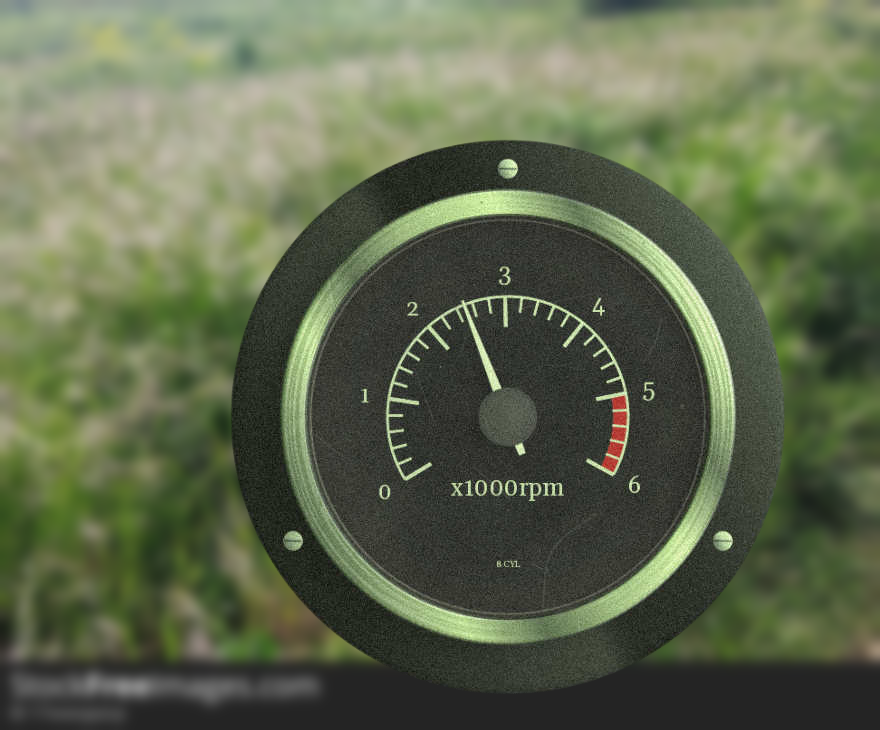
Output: 2500 rpm
